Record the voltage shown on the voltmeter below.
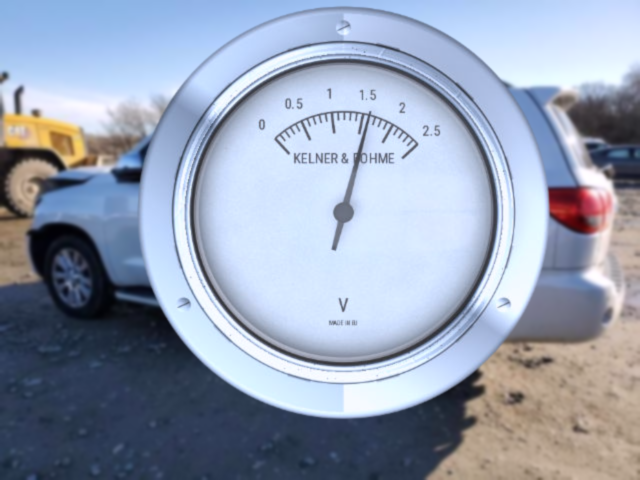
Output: 1.6 V
